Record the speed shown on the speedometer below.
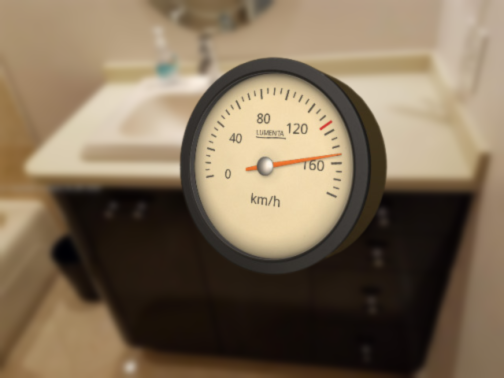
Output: 155 km/h
